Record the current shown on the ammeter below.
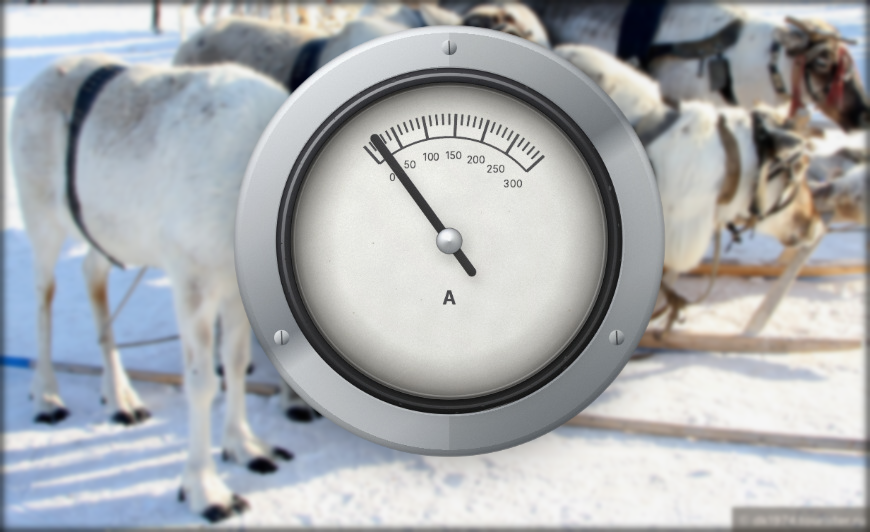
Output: 20 A
